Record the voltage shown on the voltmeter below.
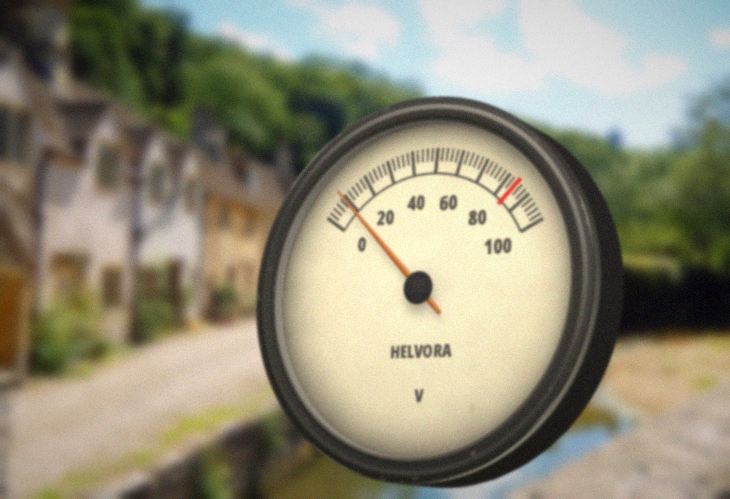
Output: 10 V
